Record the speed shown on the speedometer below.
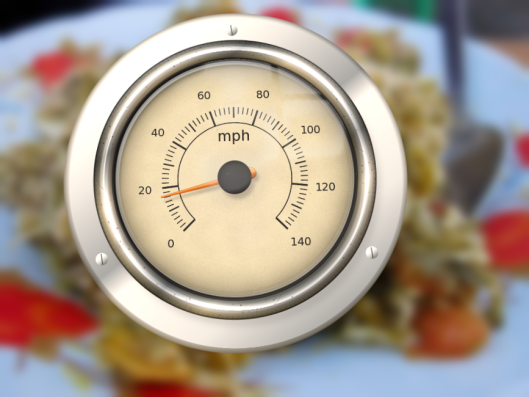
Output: 16 mph
